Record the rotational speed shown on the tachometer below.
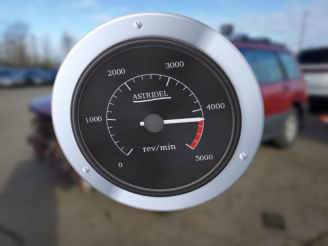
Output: 4200 rpm
